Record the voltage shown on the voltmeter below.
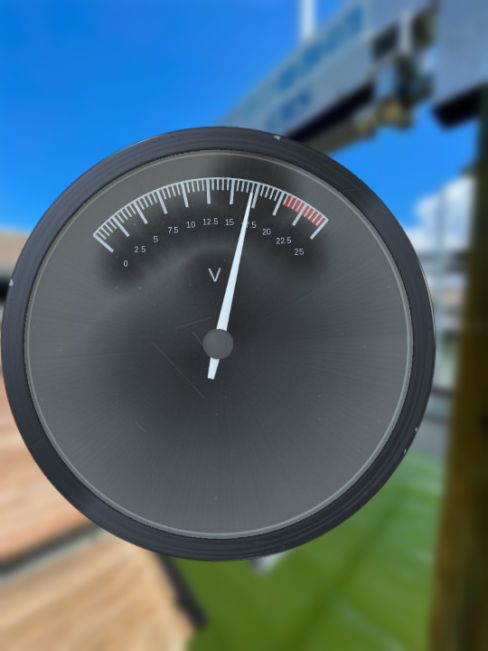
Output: 17 V
